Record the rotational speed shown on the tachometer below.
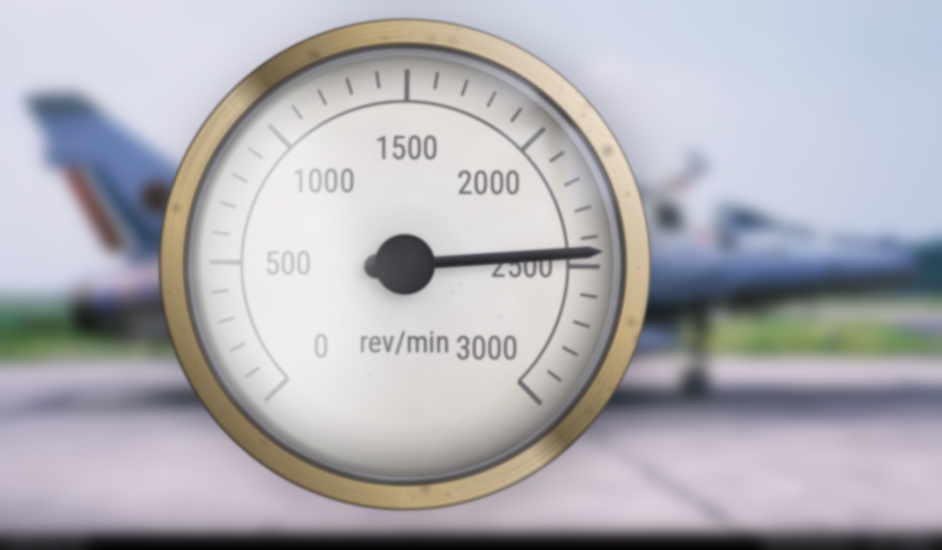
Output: 2450 rpm
